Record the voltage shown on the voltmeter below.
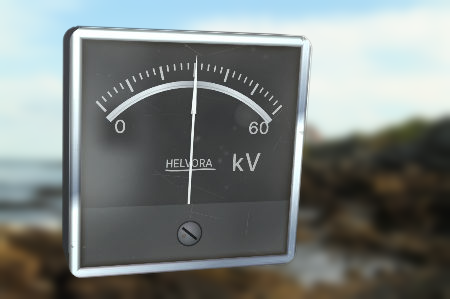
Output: 30 kV
